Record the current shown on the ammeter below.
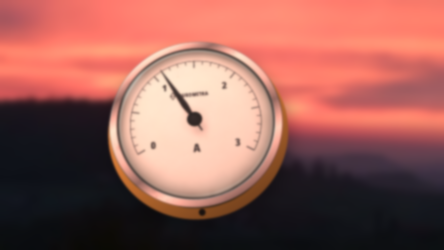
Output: 1.1 A
